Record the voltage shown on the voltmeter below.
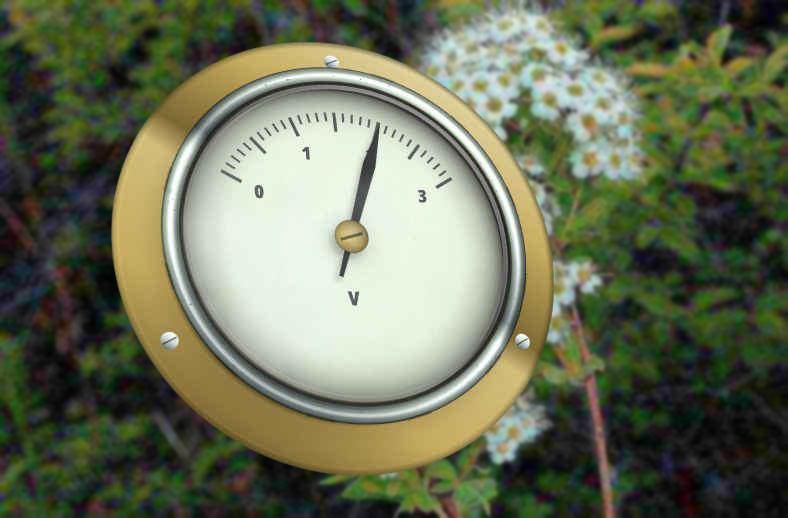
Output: 2 V
